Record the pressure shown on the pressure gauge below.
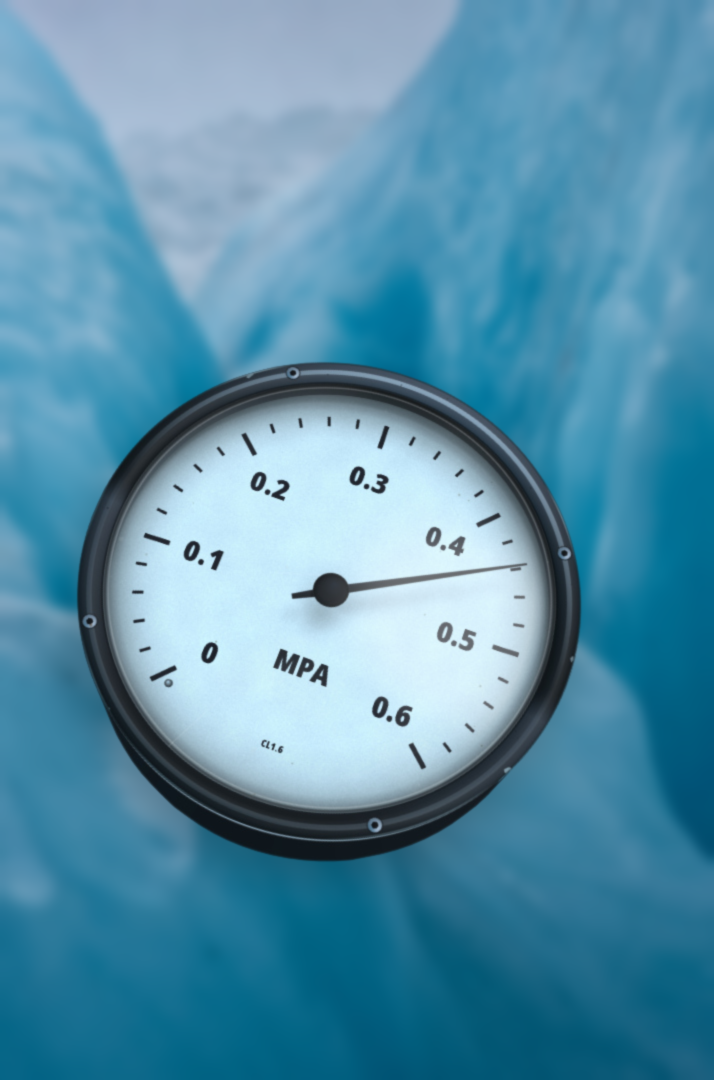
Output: 0.44 MPa
